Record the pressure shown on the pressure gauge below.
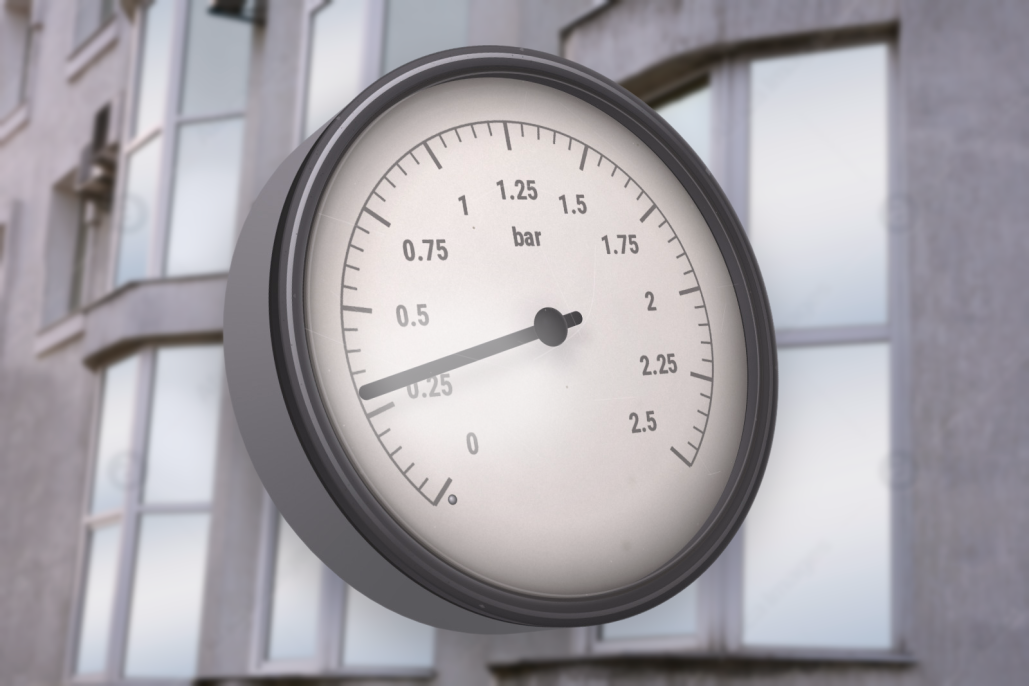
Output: 0.3 bar
